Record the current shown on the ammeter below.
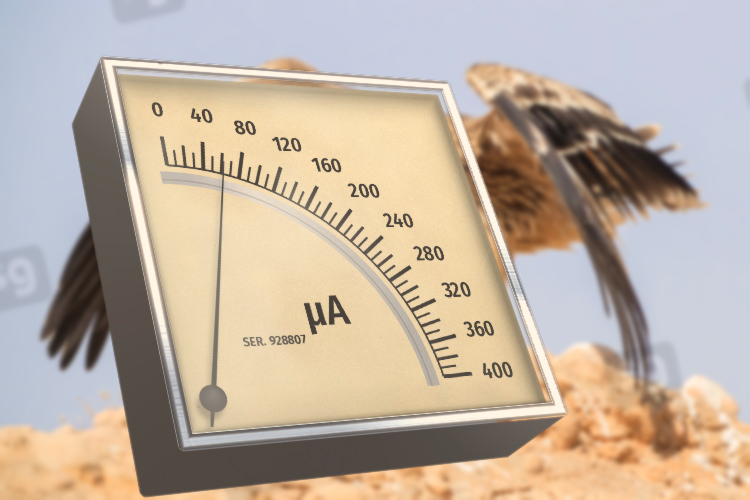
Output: 60 µA
